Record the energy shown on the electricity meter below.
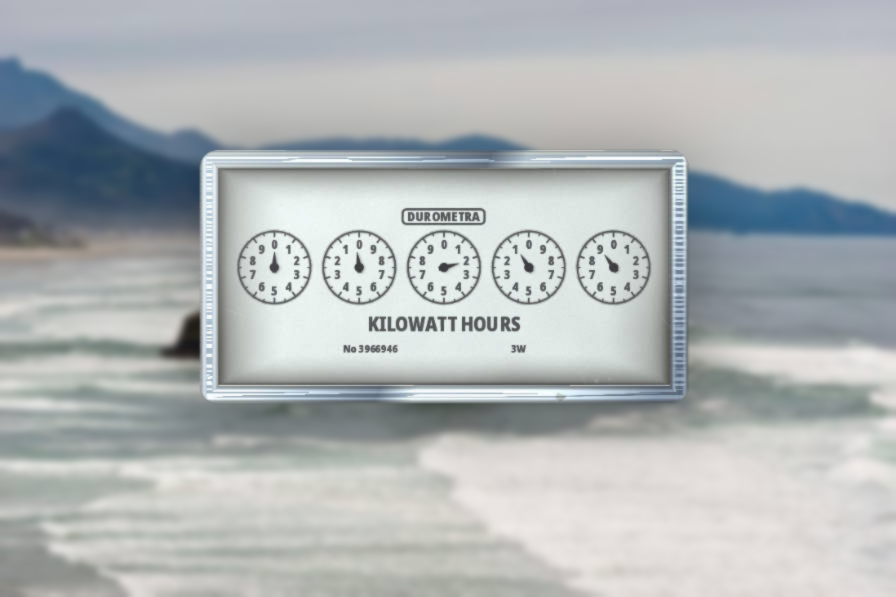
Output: 209 kWh
